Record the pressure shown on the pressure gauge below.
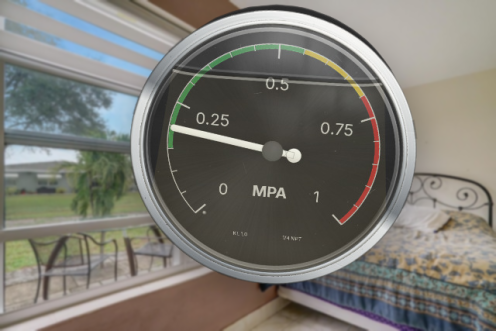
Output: 0.2 MPa
